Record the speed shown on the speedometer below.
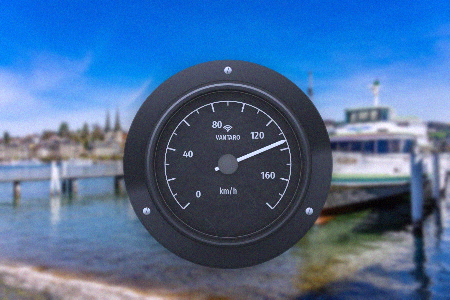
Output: 135 km/h
